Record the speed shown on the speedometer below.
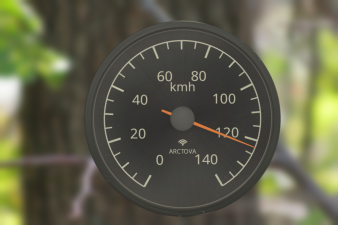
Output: 122.5 km/h
